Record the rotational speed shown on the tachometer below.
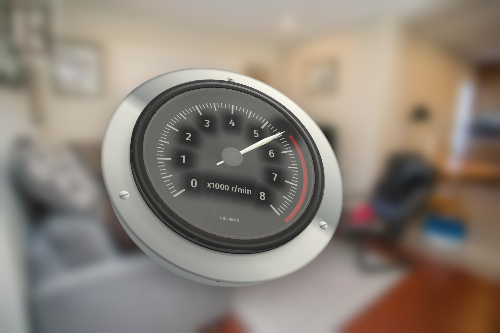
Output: 5500 rpm
